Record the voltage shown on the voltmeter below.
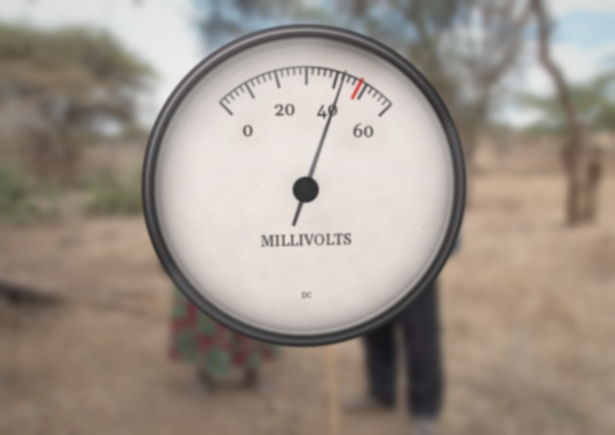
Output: 42 mV
